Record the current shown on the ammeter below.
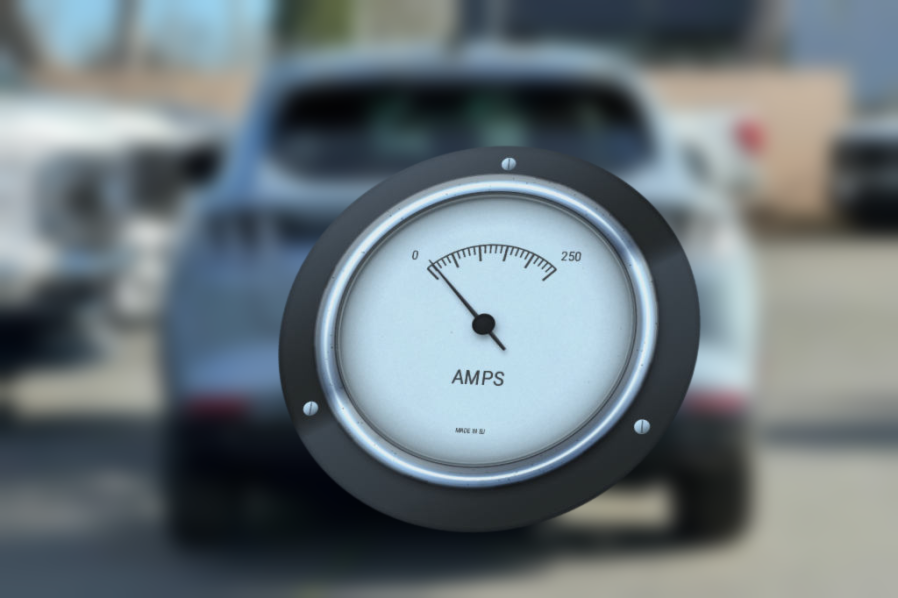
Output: 10 A
